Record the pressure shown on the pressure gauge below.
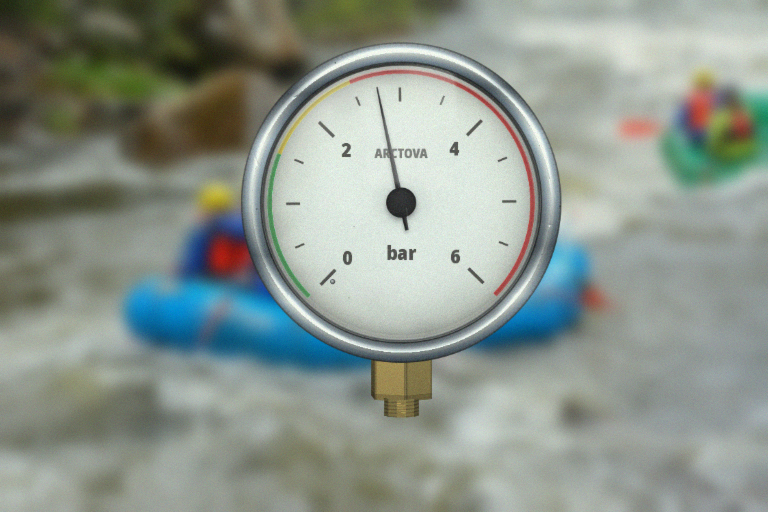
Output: 2.75 bar
